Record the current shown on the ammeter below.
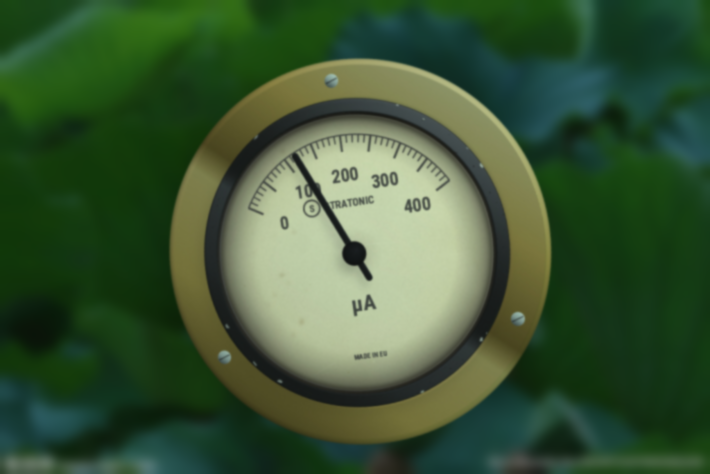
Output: 120 µA
